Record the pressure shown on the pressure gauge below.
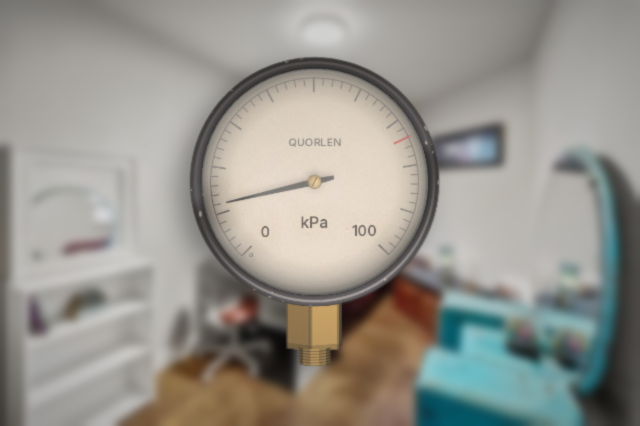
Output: 12 kPa
